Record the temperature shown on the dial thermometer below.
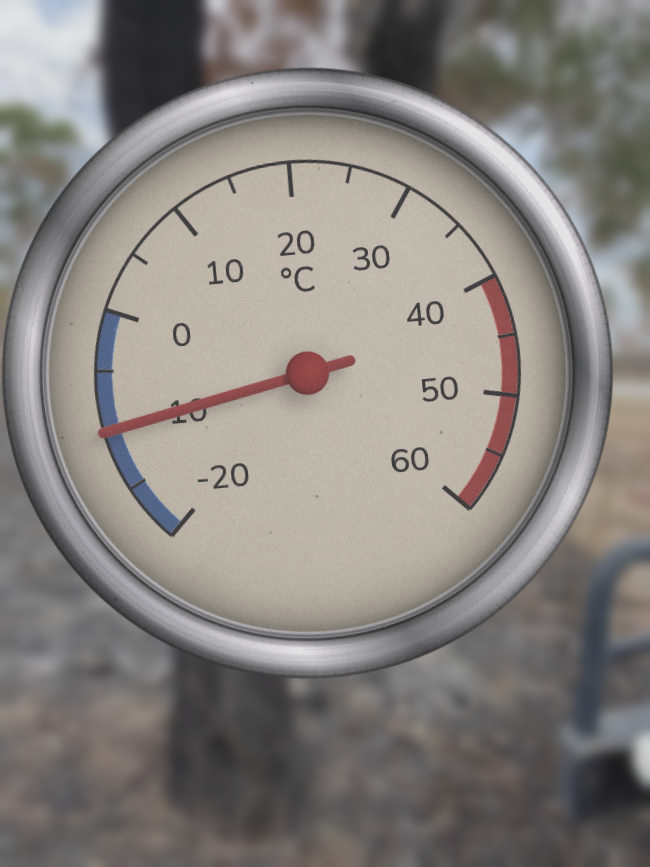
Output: -10 °C
